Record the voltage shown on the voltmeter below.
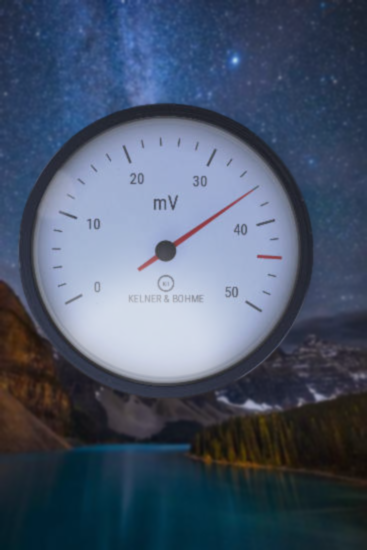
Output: 36 mV
